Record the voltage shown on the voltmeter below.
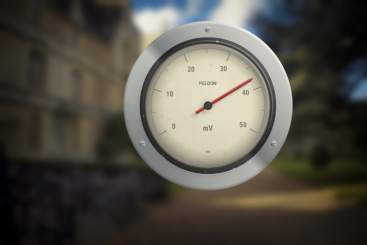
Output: 37.5 mV
